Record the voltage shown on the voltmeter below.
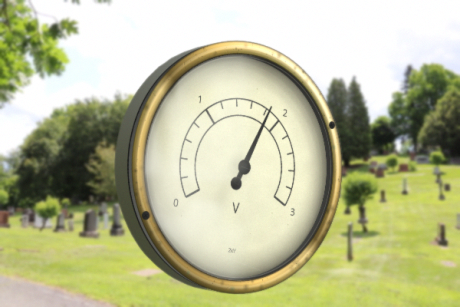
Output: 1.8 V
